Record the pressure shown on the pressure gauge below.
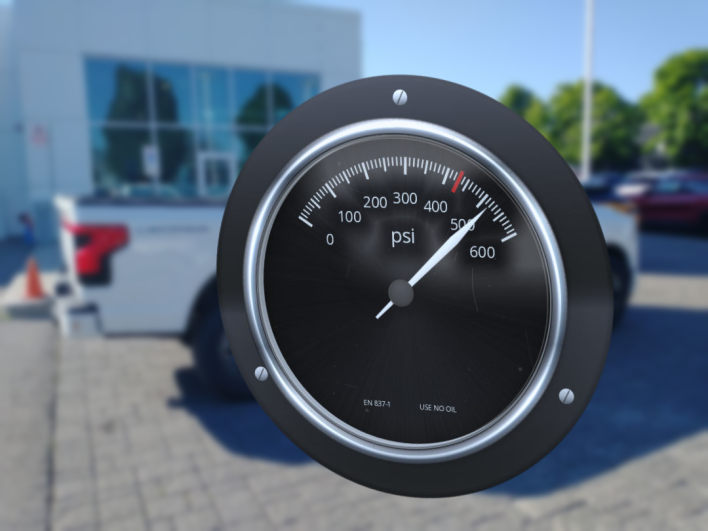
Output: 520 psi
